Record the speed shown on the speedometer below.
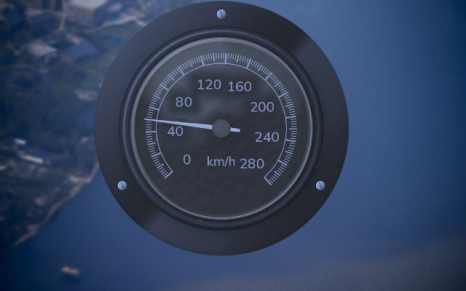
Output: 50 km/h
